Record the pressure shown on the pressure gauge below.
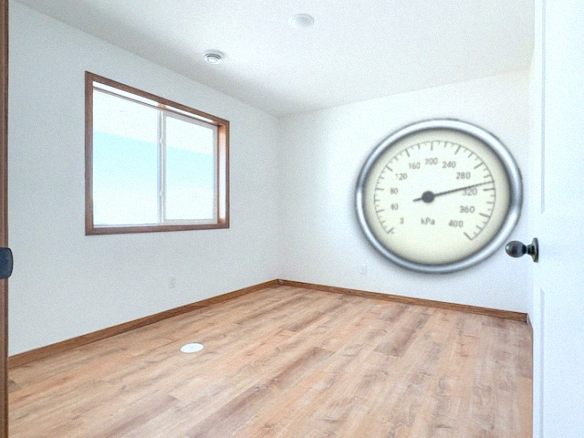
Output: 310 kPa
